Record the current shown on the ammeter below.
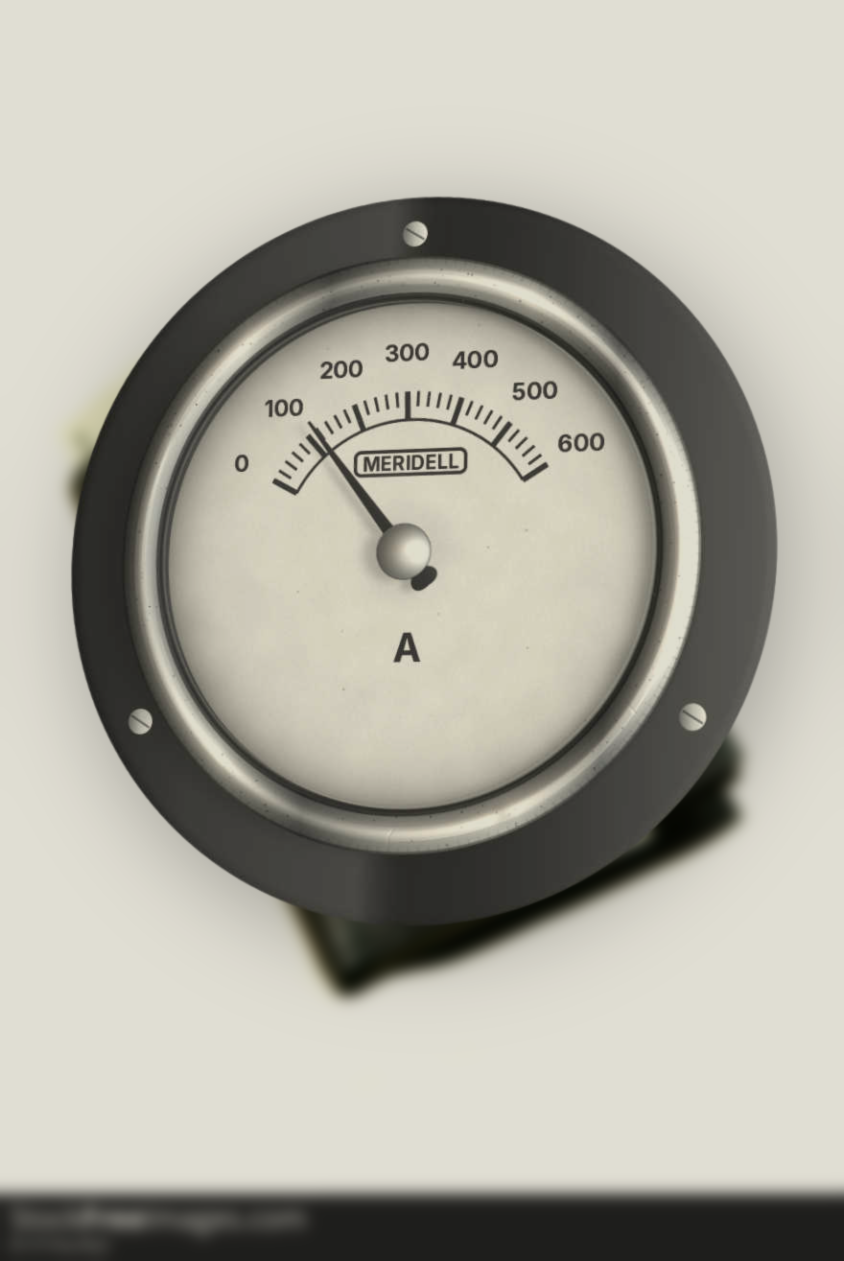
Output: 120 A
